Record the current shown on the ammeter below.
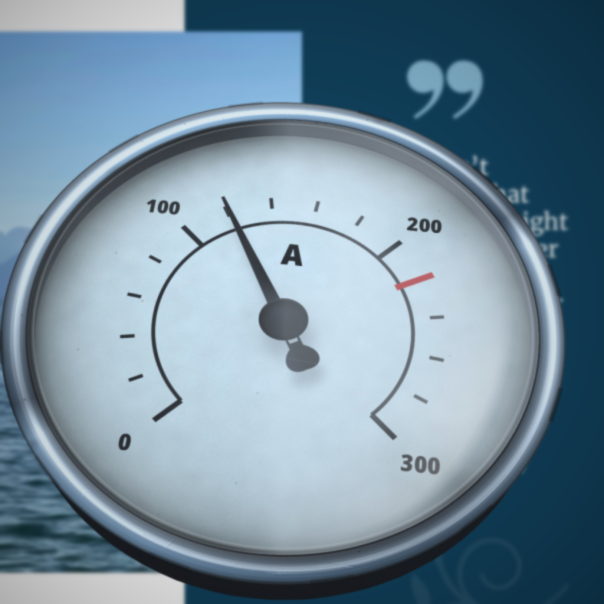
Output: 120 A
